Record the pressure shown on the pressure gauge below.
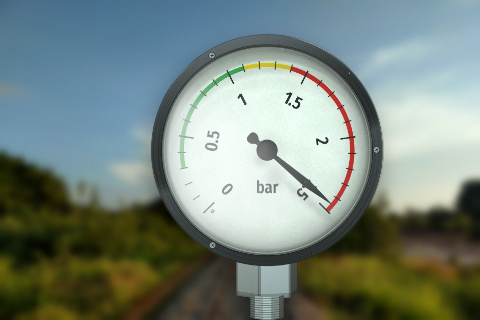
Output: 2.45 bar
